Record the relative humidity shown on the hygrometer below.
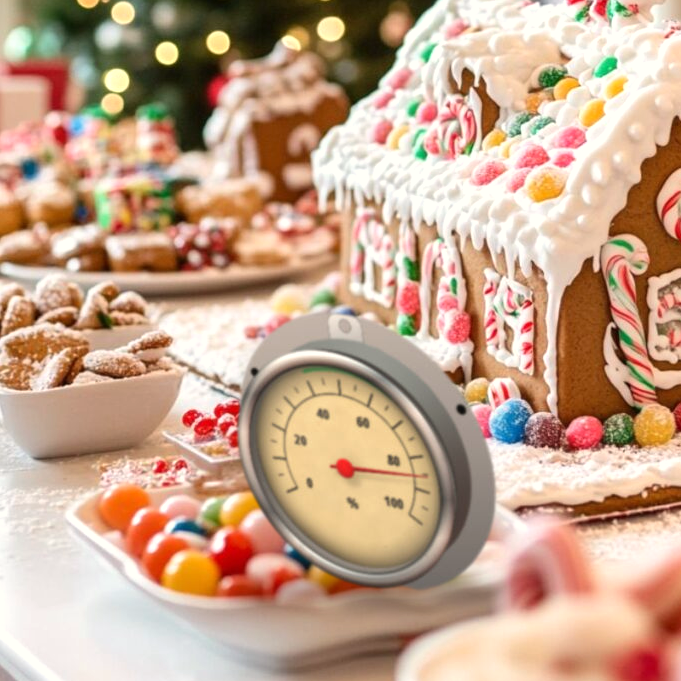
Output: 85 %
